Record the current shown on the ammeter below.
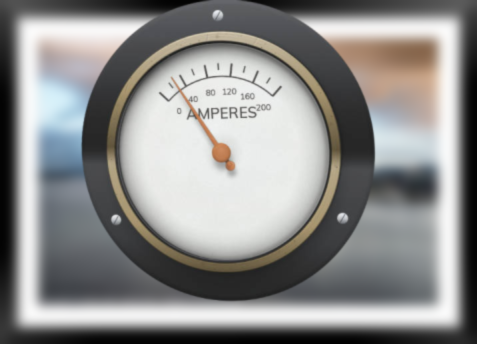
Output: 30 A
